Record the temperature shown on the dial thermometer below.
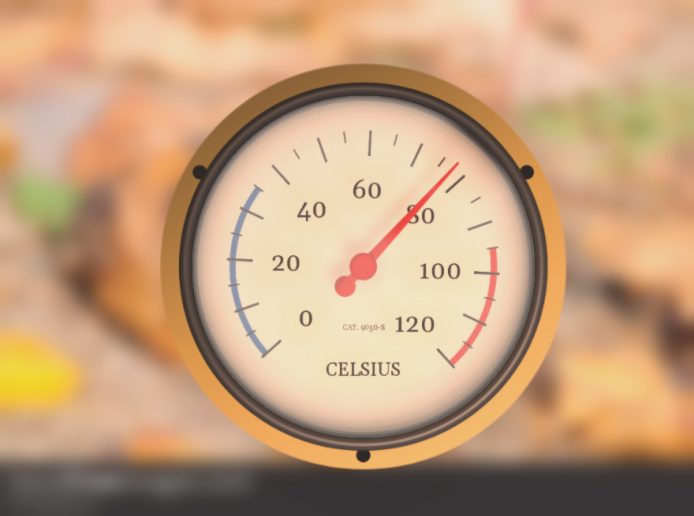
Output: 77.5 °C
